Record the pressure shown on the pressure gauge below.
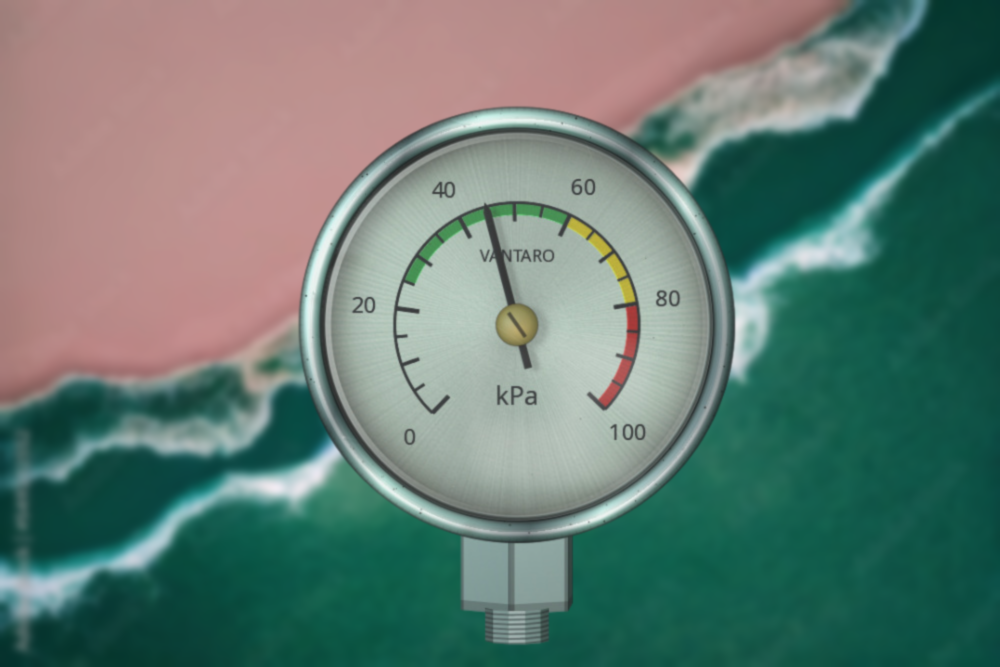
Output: 45 kPa
